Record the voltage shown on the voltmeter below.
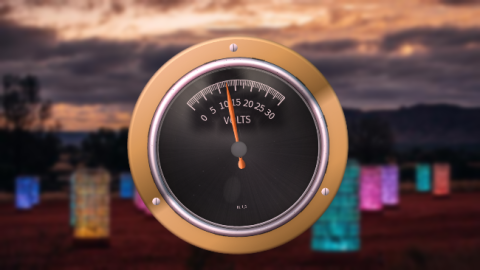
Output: 12.5 V
